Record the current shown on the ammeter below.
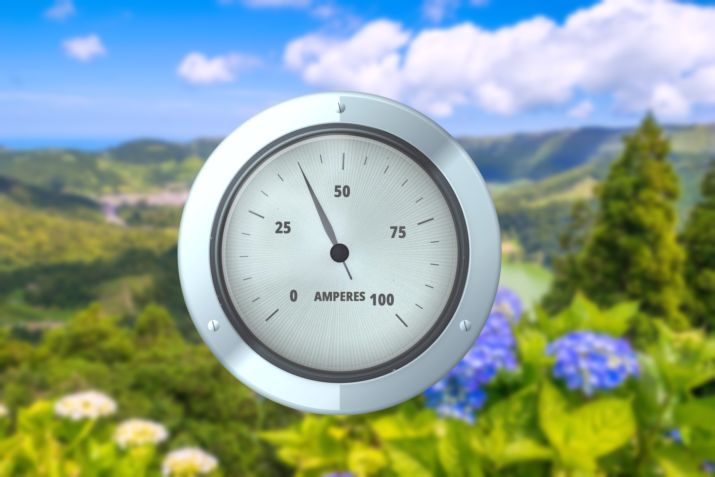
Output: 40 A
